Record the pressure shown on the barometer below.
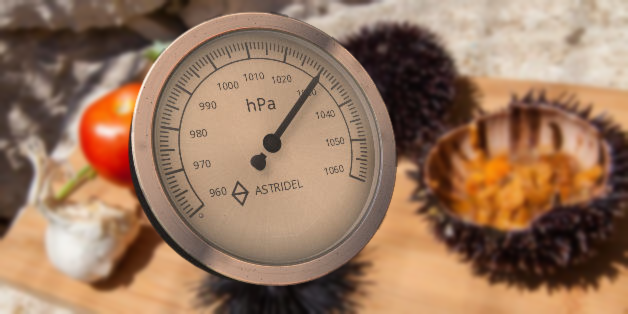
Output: 1030 hPa
